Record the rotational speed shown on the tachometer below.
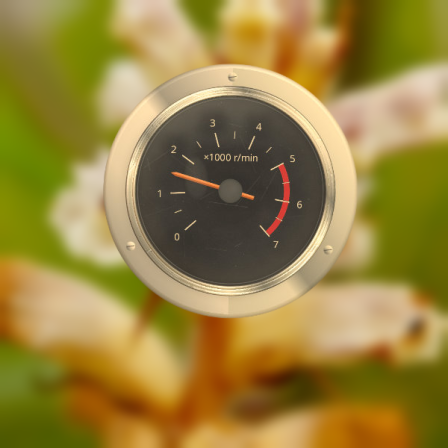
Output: 1500 rpm
